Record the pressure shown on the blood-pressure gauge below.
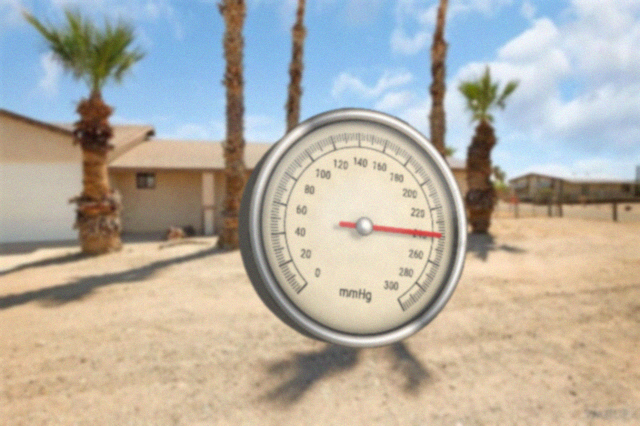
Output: 240 mmHg
